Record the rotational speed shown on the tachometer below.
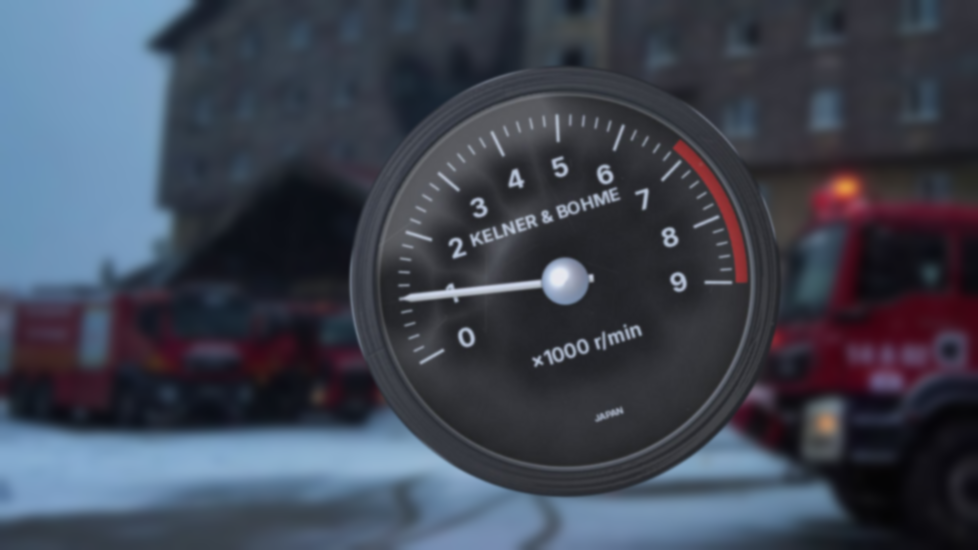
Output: 1000 rpm
